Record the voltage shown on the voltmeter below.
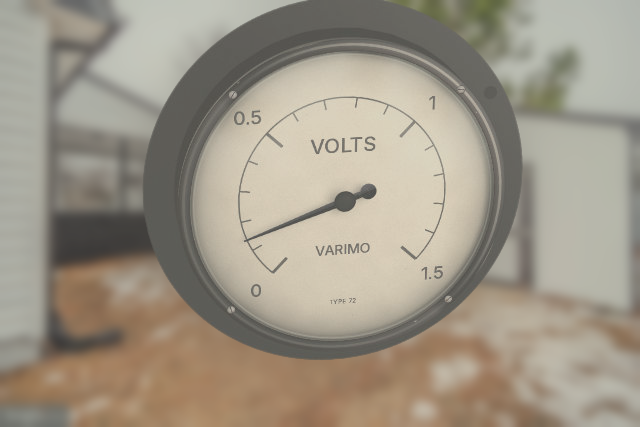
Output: 0.15 V
